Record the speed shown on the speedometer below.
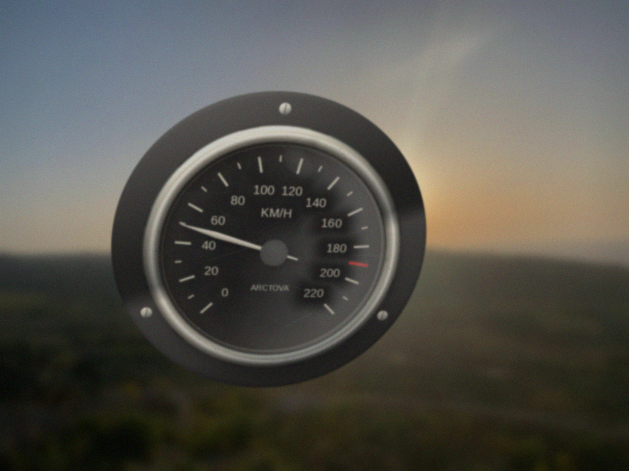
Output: 50 km/h
